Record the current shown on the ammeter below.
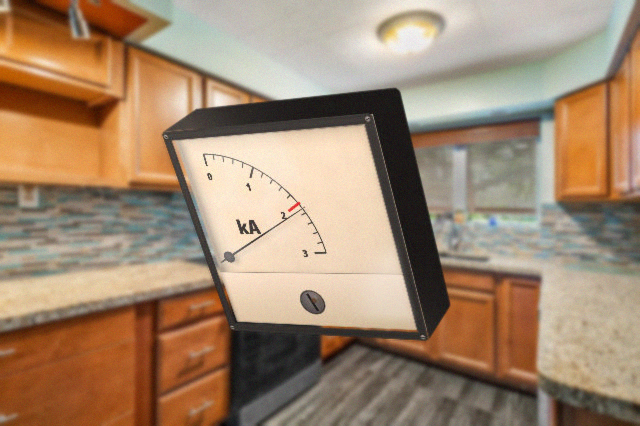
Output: 2.1 kA
